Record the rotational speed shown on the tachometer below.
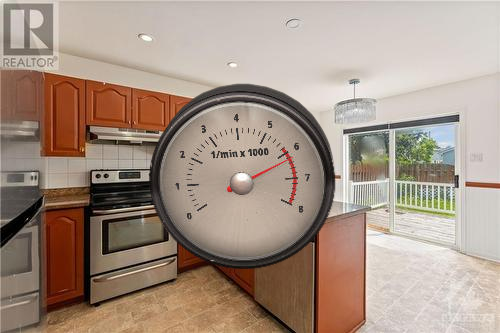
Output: 6200 rpm
